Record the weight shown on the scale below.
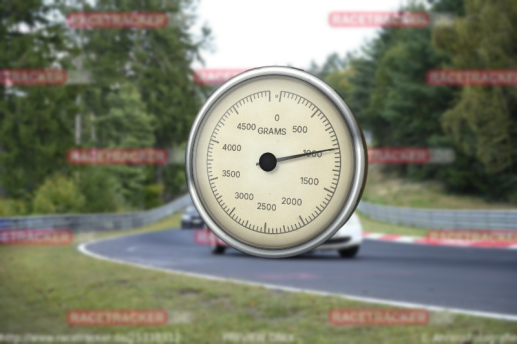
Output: 1000 g
